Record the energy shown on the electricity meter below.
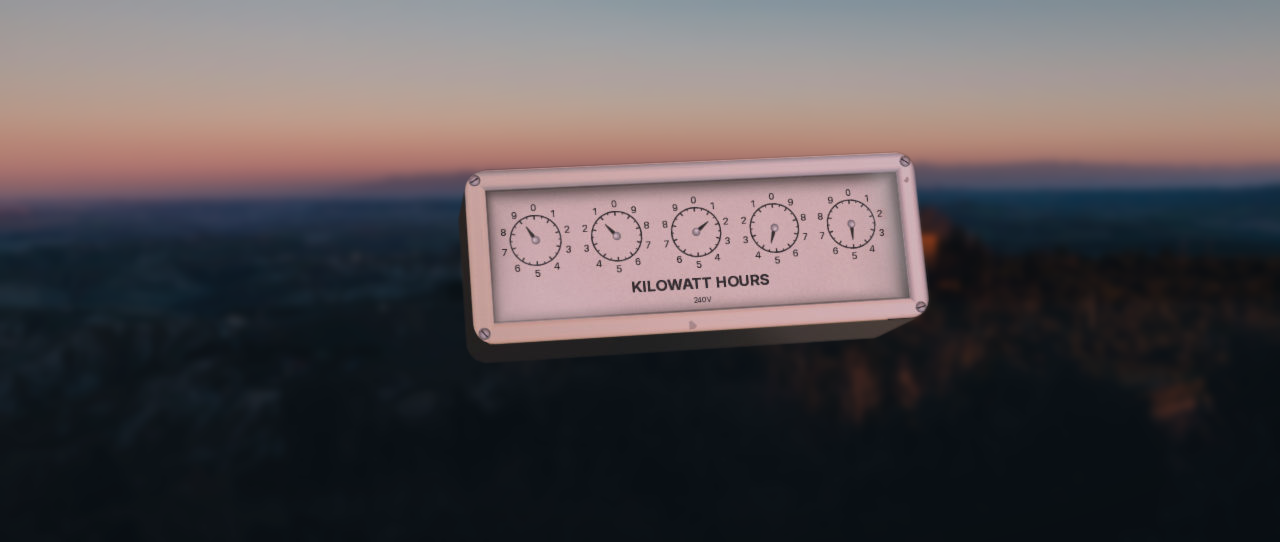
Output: 91145 kWh
